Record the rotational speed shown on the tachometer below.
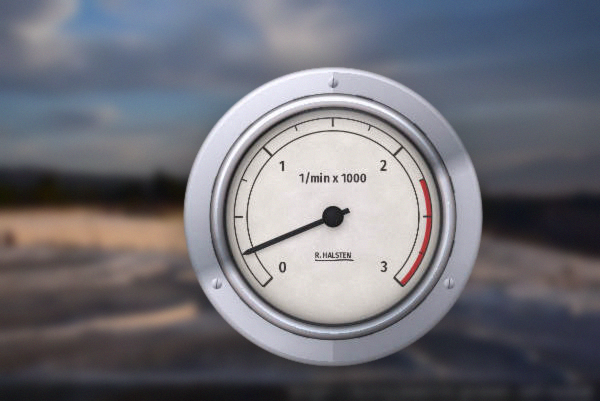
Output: 250 rpm
